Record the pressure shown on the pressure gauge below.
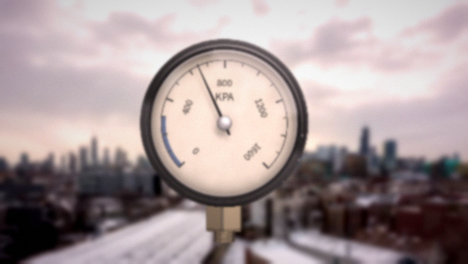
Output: 650 kPa
